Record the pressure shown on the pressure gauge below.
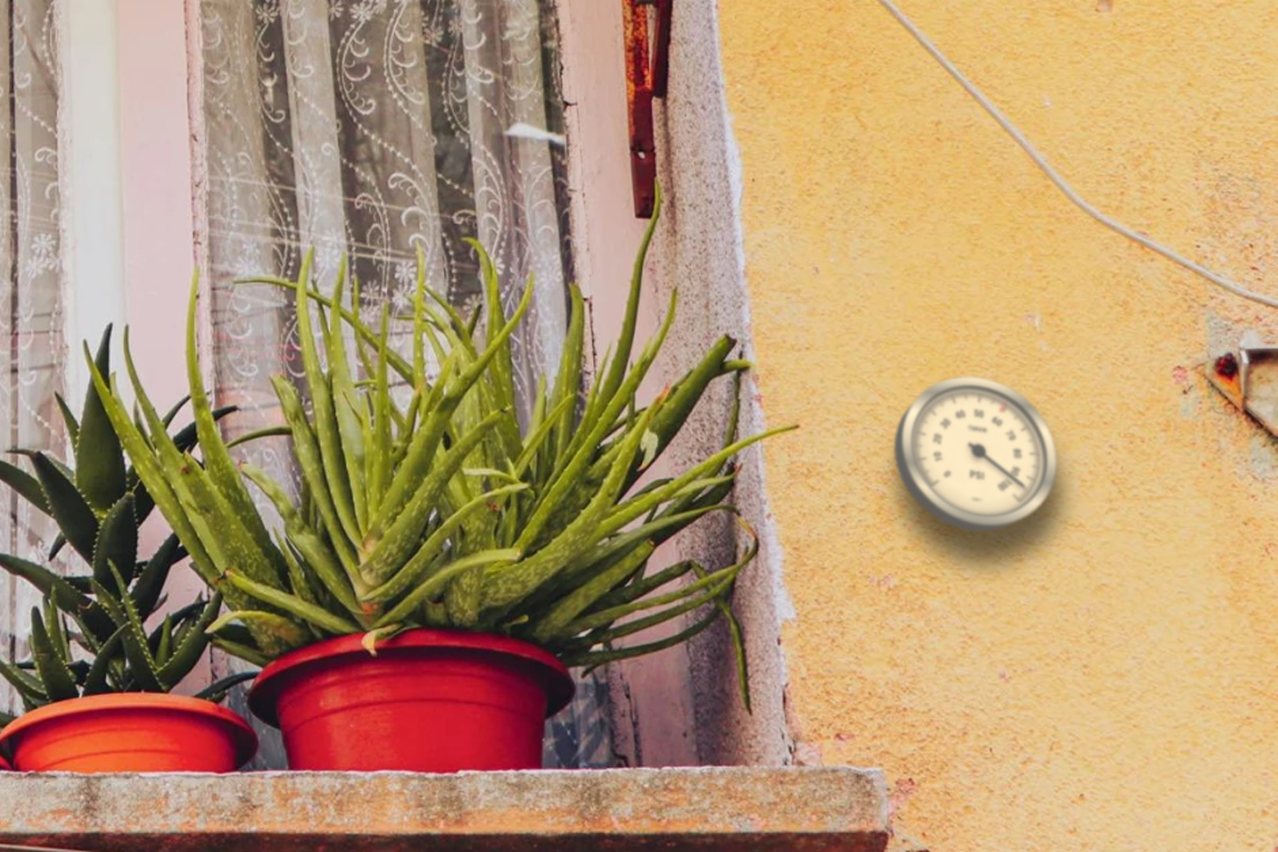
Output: 95 psi
